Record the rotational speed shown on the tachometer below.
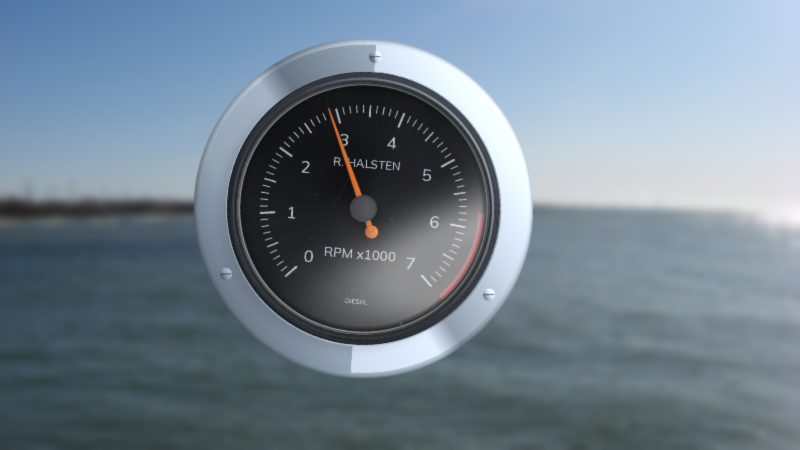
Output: 2900 rpm
